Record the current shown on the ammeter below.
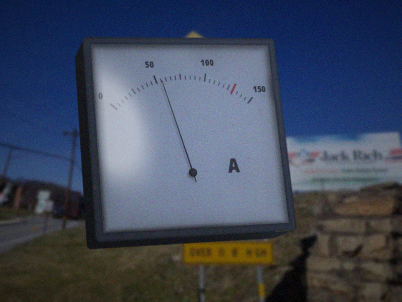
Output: 55 A
